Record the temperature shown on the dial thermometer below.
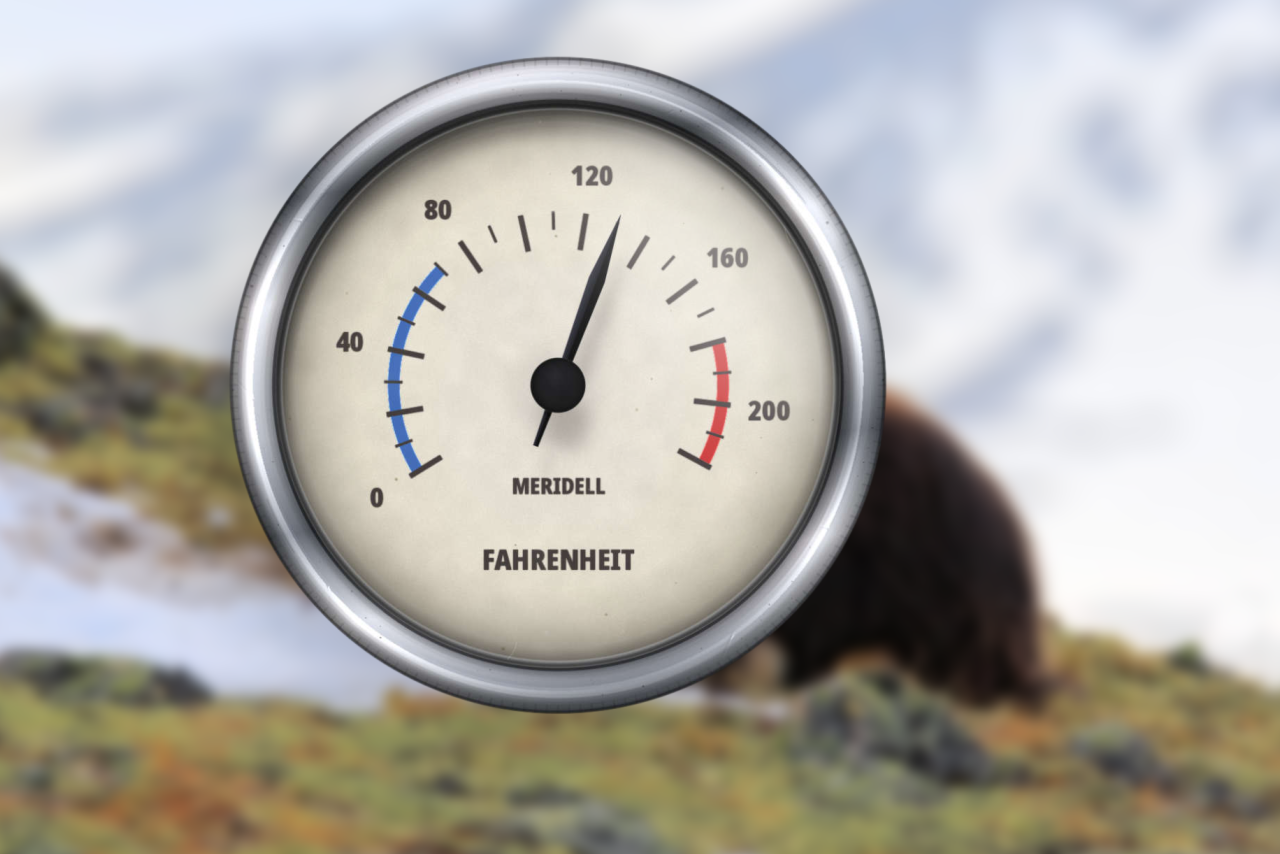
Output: 130 °F
